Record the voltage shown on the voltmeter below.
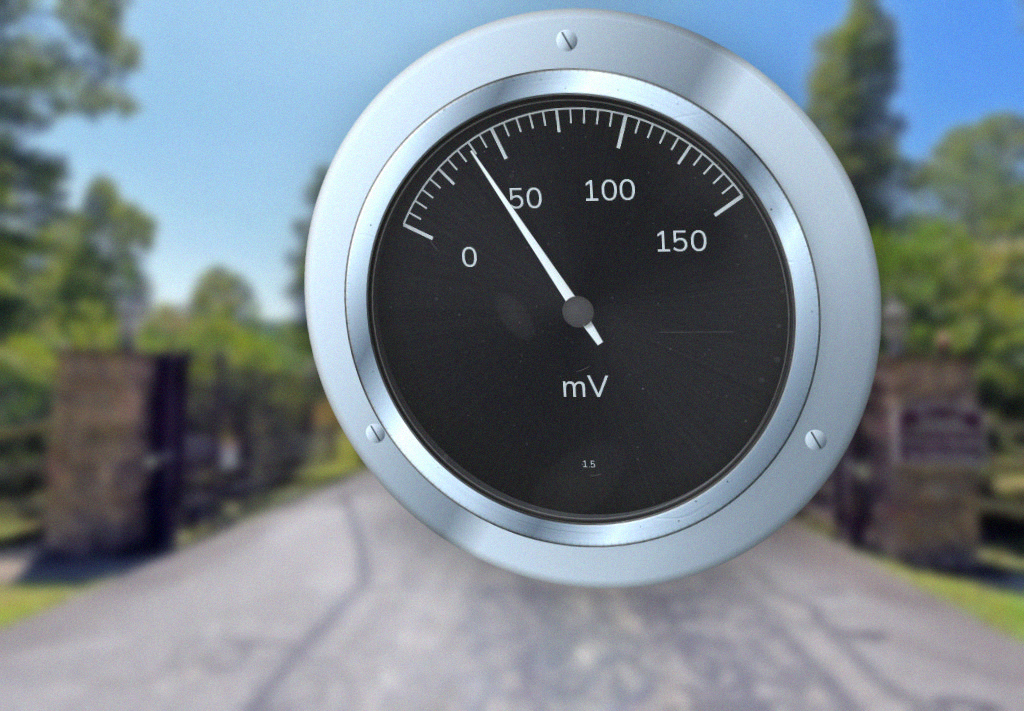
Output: 40 mV
